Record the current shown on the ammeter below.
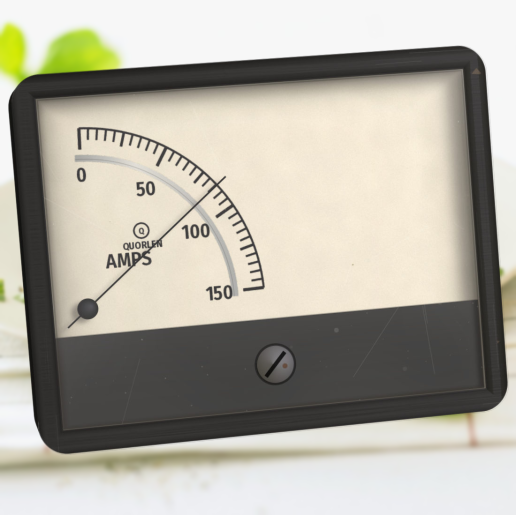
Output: 85 A
